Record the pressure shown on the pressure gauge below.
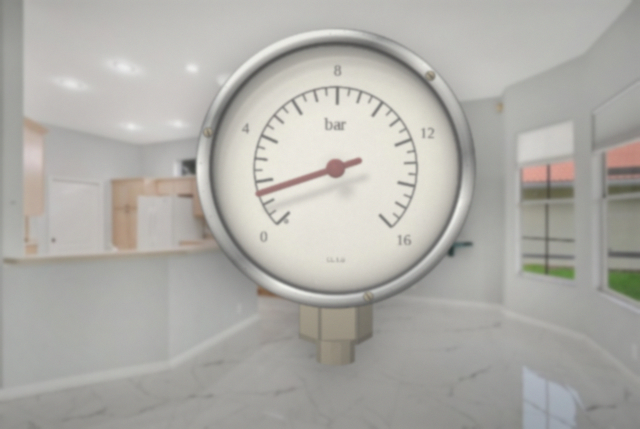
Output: 1.5 bar
